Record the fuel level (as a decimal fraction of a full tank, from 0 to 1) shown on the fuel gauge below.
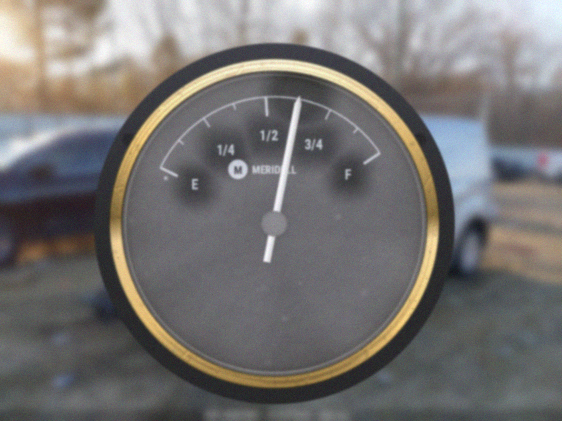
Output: 0.625
